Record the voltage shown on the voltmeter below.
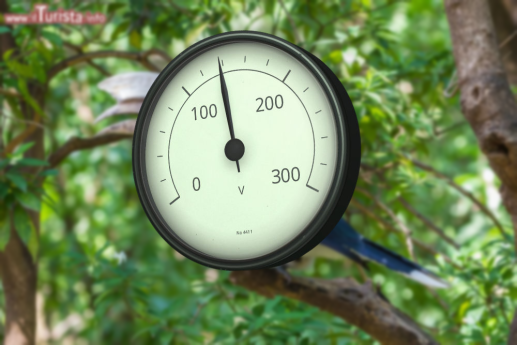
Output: 140 V
